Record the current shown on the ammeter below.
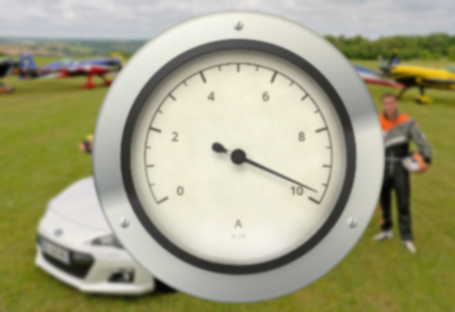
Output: 9.75 A
